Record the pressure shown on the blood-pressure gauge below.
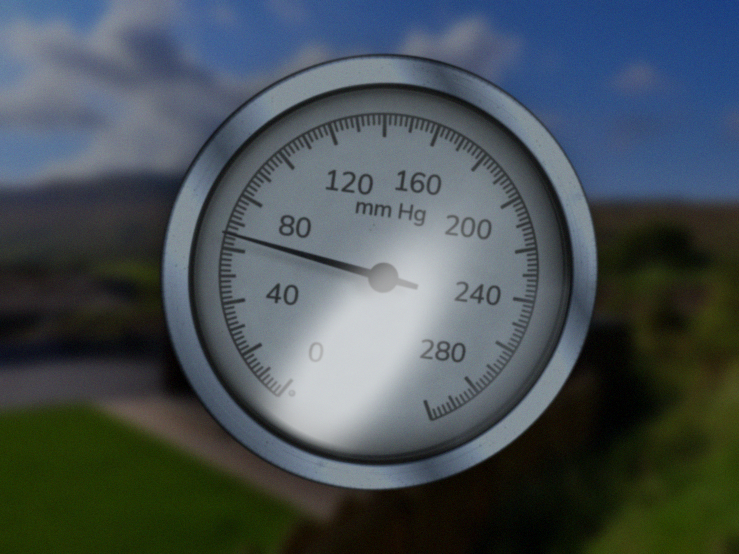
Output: 66 mmHg
